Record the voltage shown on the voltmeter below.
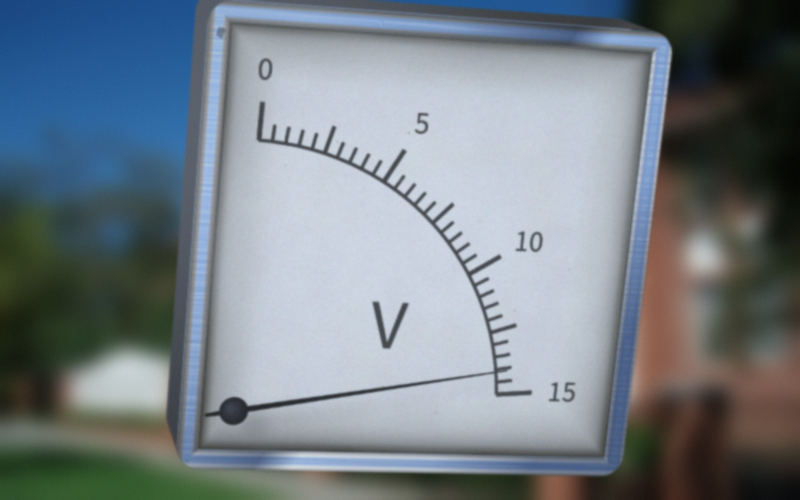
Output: 14 V
